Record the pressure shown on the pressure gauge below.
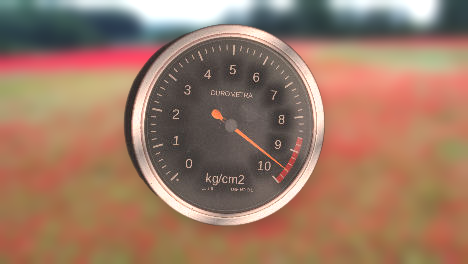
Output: 9.6 kg/cm²
